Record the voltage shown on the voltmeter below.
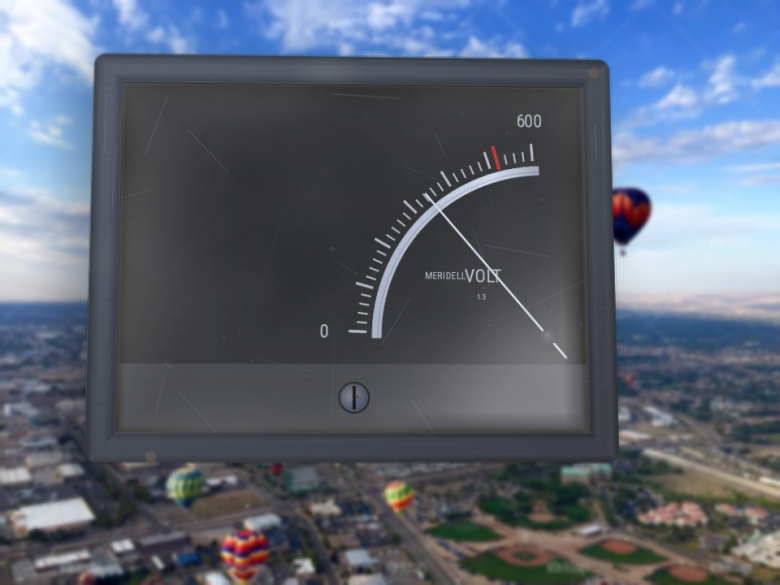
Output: 340 V
